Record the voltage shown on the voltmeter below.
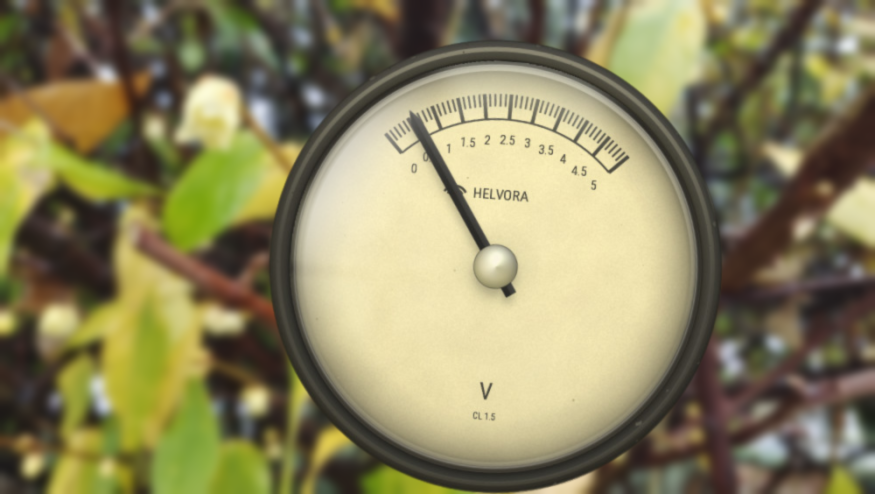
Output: 0.6 V
